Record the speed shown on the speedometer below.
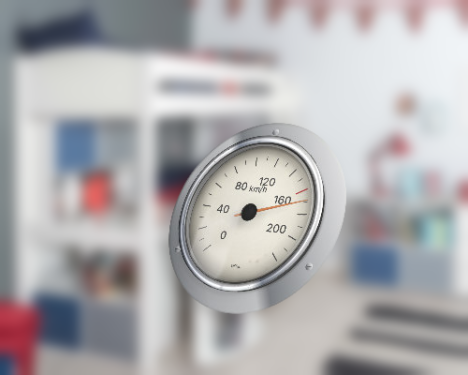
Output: 170 km/h
